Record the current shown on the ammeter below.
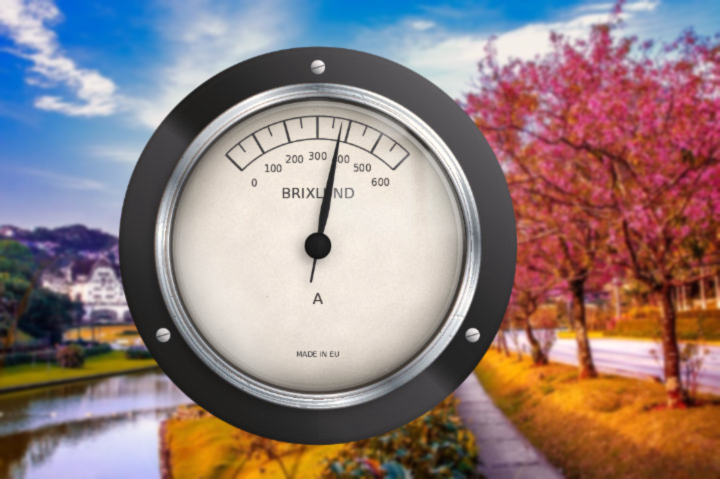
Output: 375 A
